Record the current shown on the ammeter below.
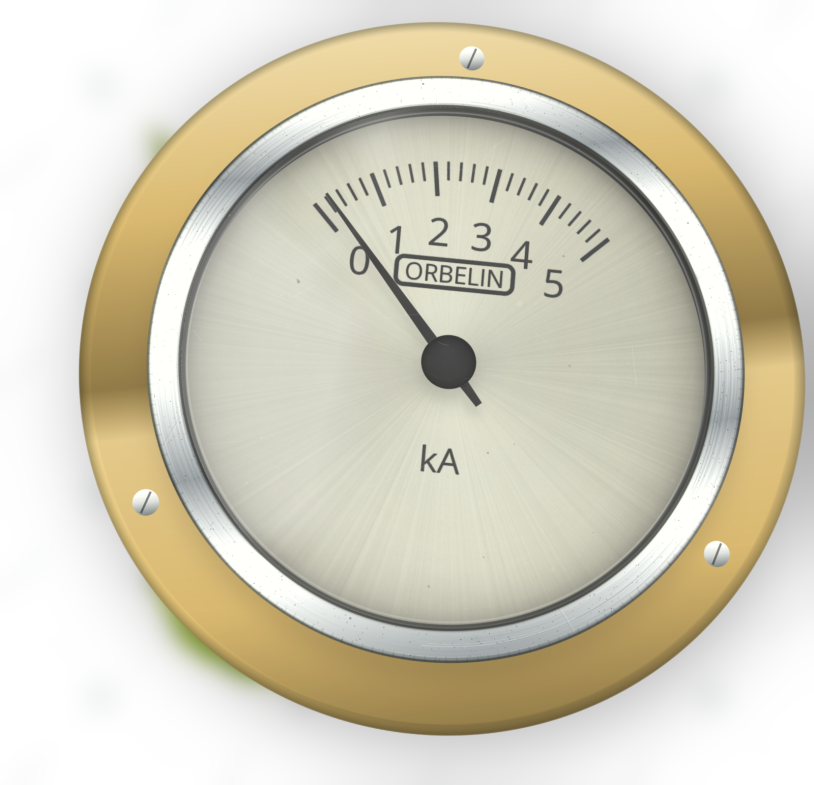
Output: 0.2 kA
